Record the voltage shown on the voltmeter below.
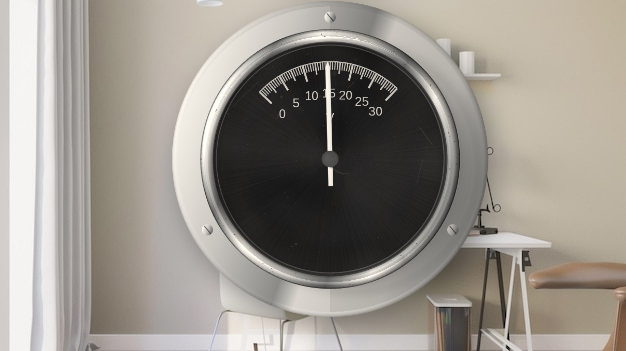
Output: 15 V
